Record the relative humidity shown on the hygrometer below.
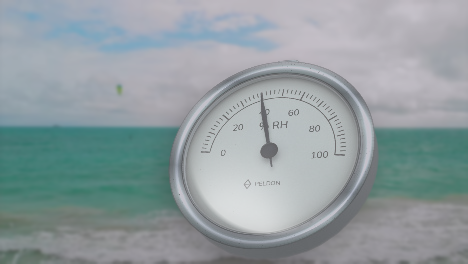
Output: 40 %
